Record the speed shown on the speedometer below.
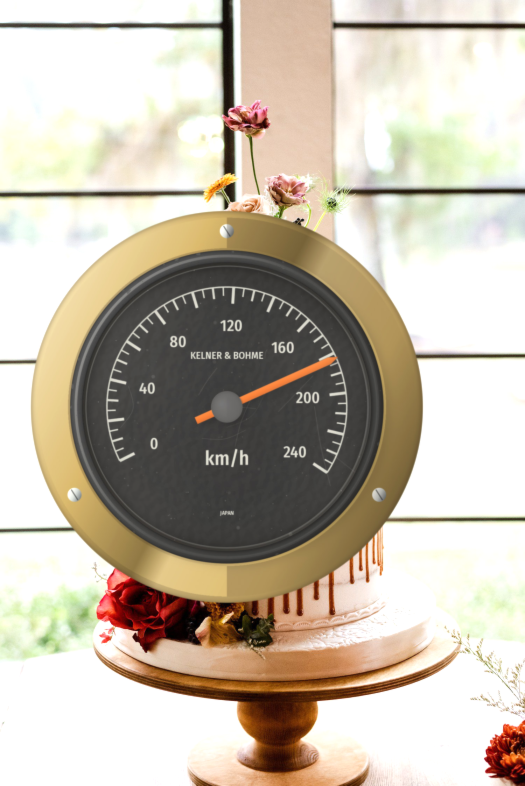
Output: 182.5 km/h
